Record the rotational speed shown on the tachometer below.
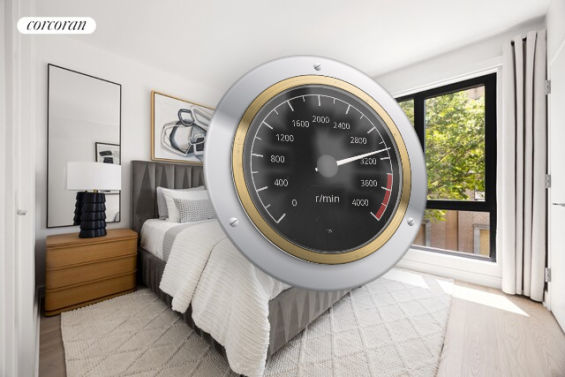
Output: 3100 rpm
